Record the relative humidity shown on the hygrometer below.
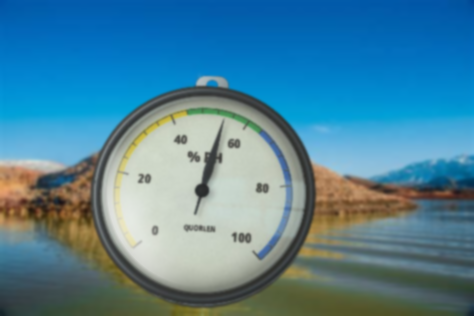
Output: 54 %
